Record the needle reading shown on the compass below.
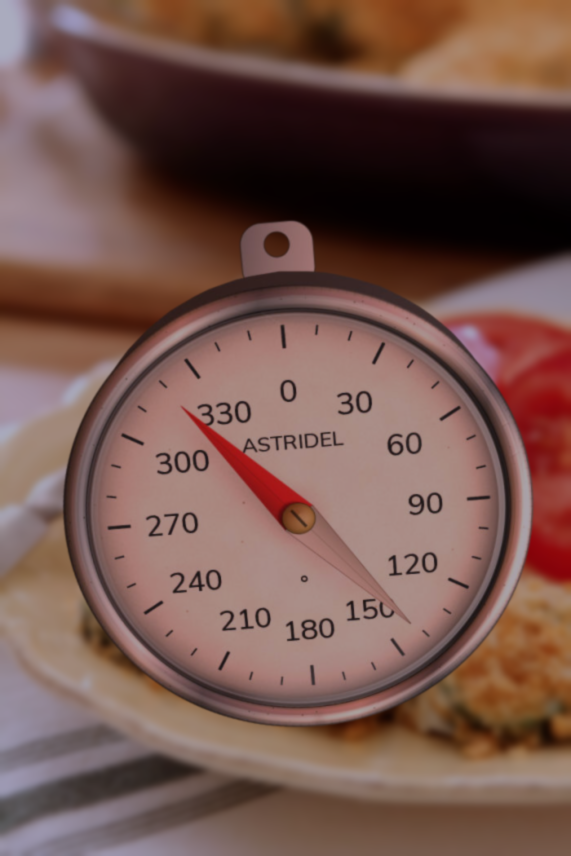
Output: 320 °
